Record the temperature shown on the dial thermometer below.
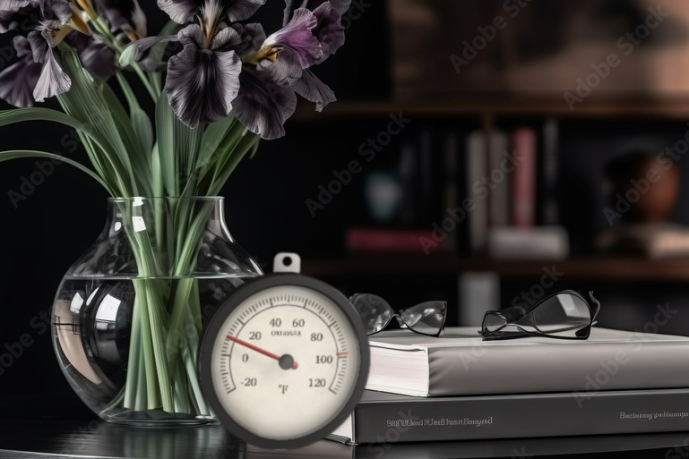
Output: 10 °F
